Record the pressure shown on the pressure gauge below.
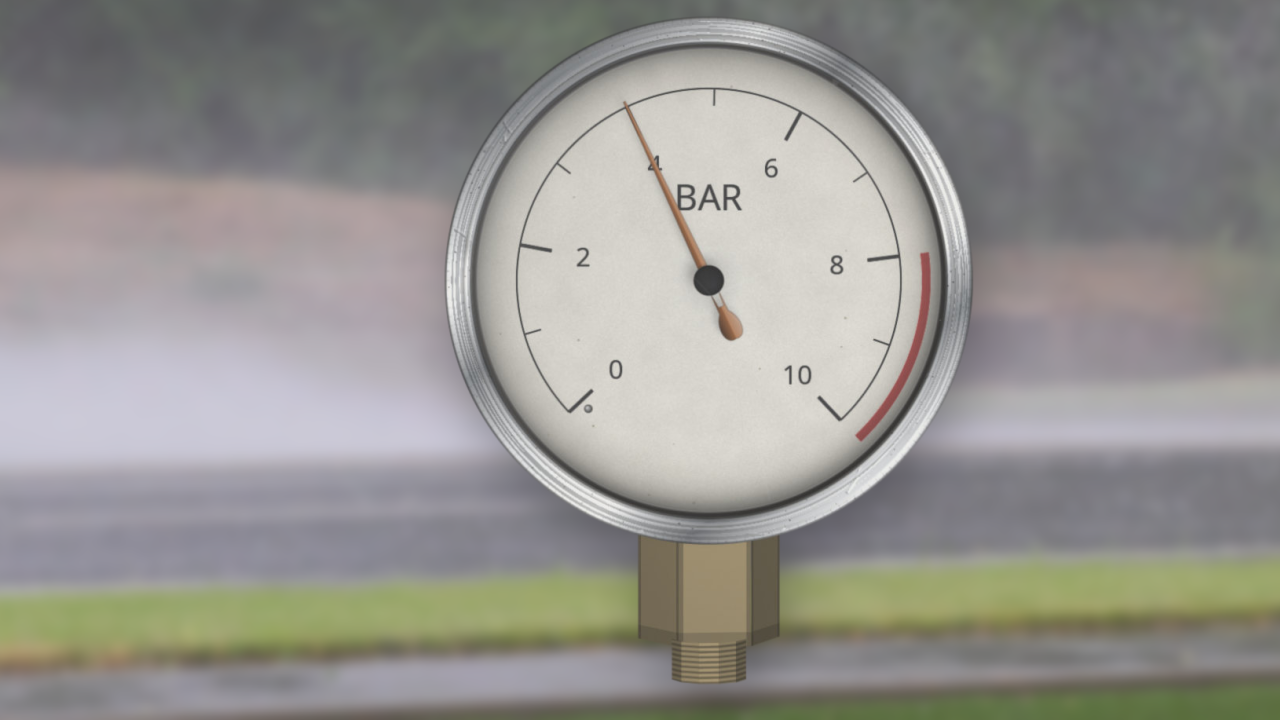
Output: 4 bar
